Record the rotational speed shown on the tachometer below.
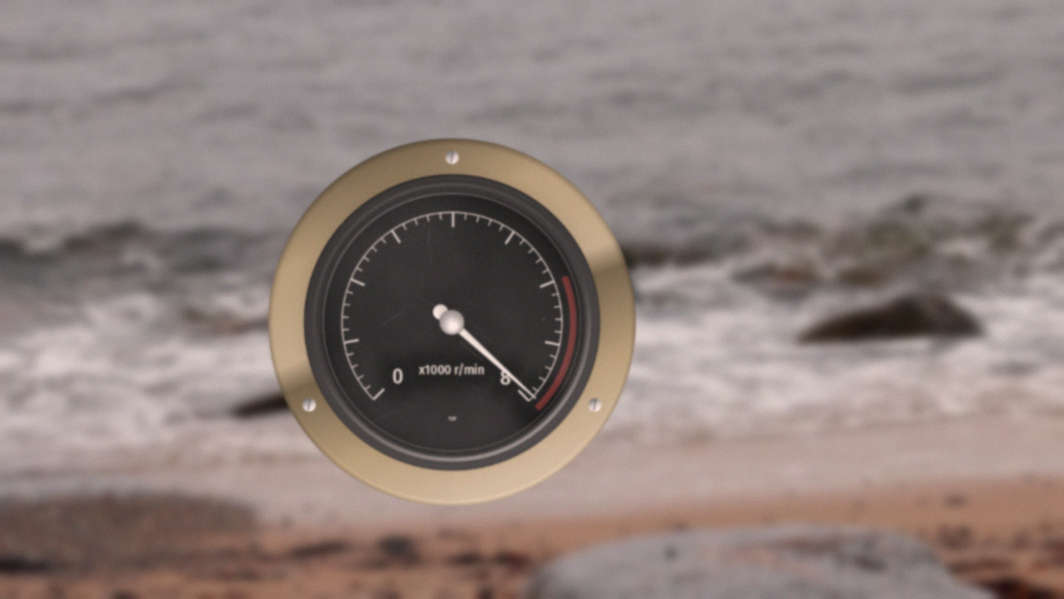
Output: 7900 rpm
